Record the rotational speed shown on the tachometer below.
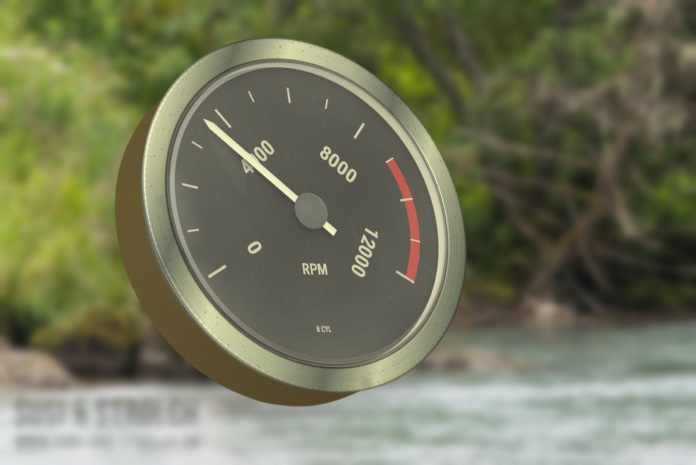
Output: 3500 rpm
